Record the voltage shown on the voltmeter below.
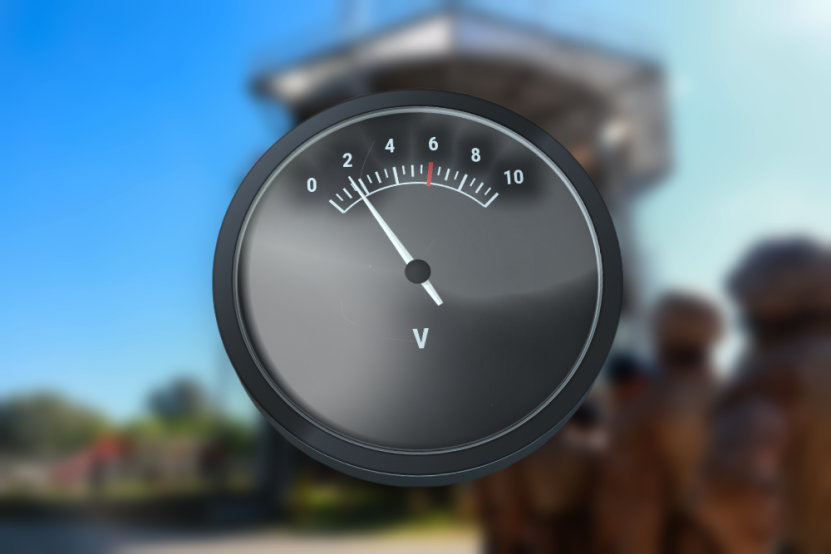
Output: 1.5 V
